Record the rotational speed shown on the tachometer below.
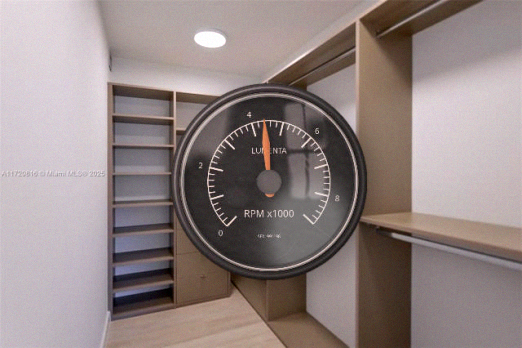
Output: 4400 rpm
